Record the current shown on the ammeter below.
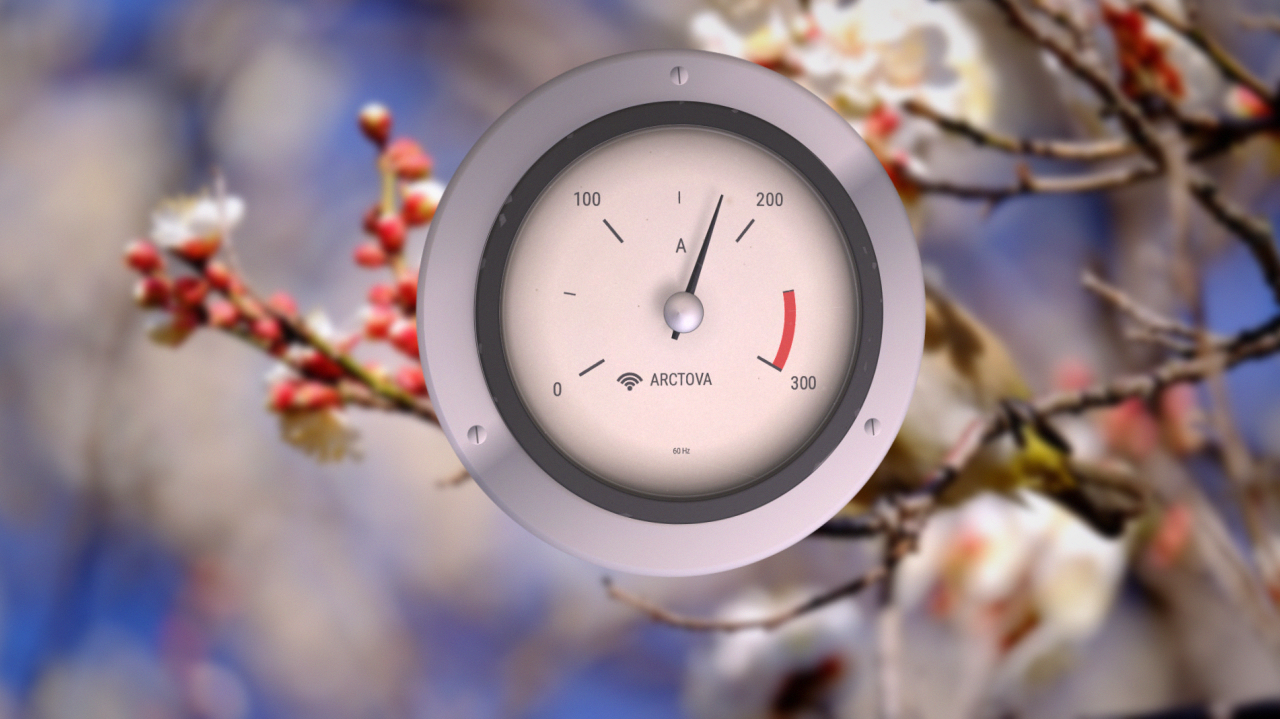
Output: 175 A
